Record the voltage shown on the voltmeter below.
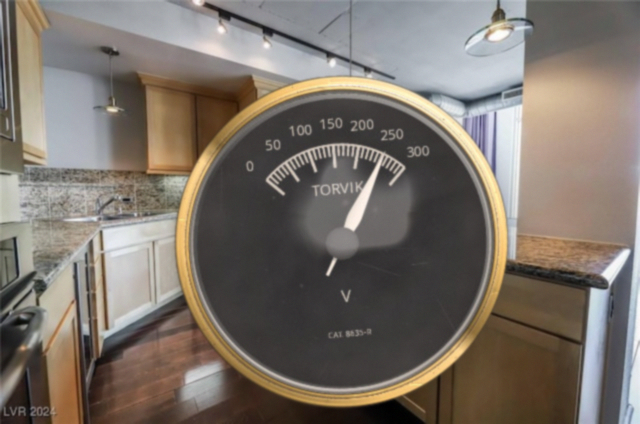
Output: 250 V
